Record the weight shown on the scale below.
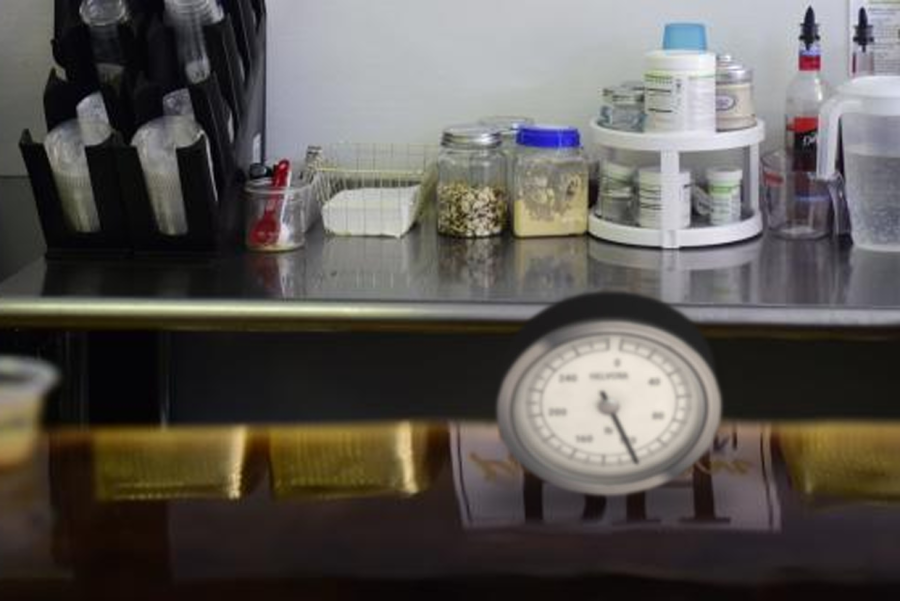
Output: 120 lb
